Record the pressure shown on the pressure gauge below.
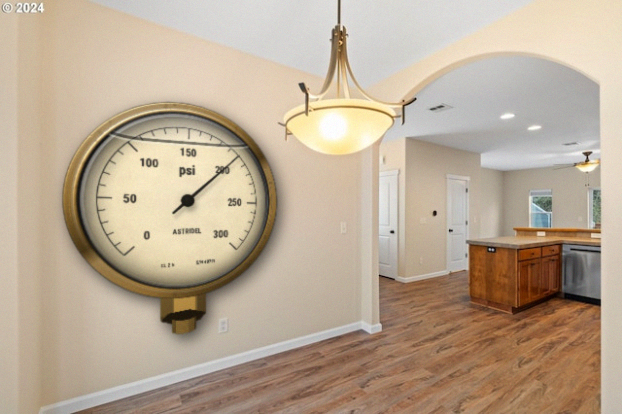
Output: 200 psi
